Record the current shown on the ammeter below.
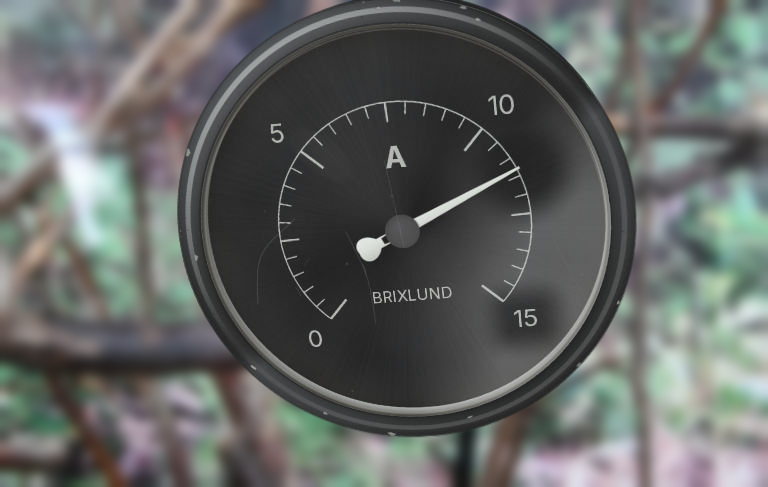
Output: 11.25 A
